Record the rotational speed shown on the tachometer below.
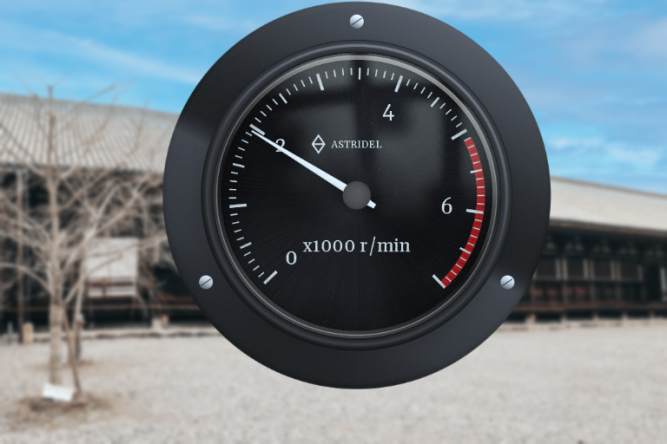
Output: 1950 rpm
